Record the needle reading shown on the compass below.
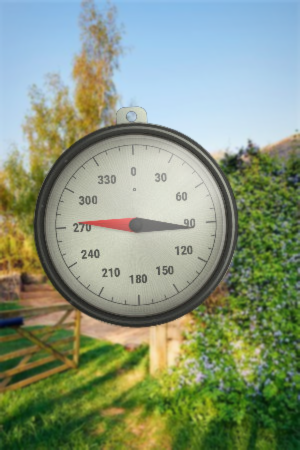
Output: 275 °
